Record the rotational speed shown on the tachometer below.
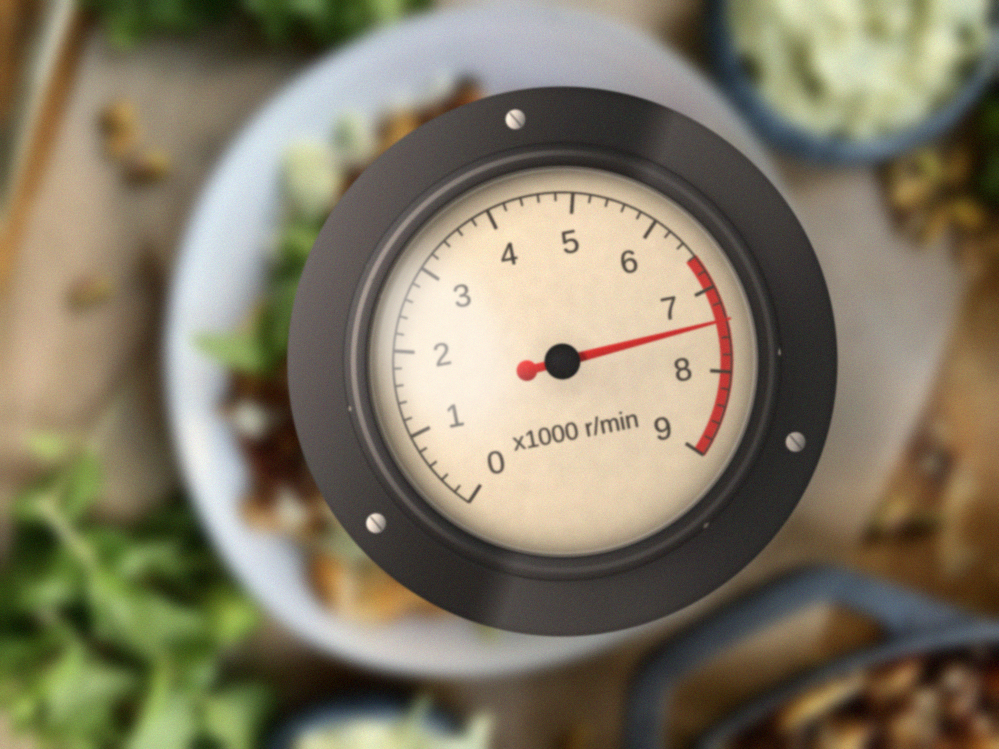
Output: 7400 rpm
